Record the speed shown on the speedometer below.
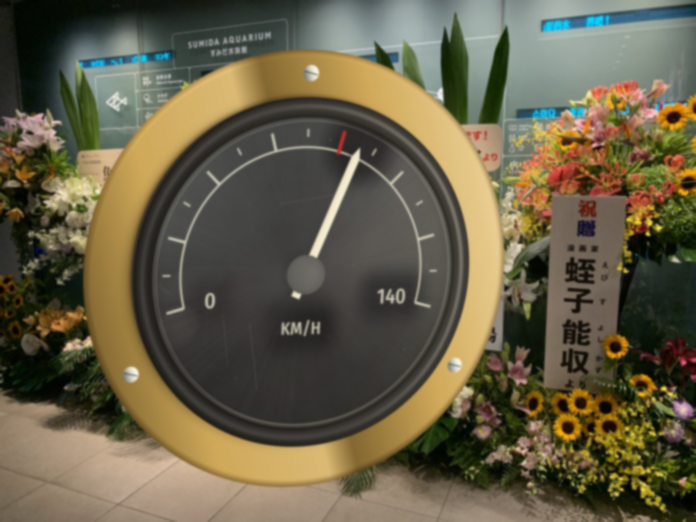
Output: 85 km/h
